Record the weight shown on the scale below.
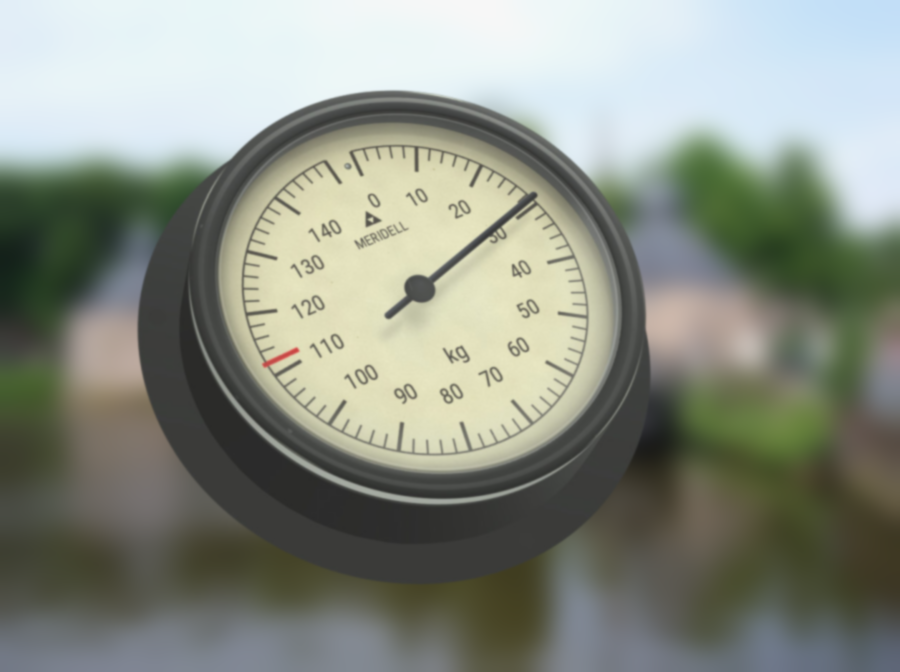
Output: 29 kg
